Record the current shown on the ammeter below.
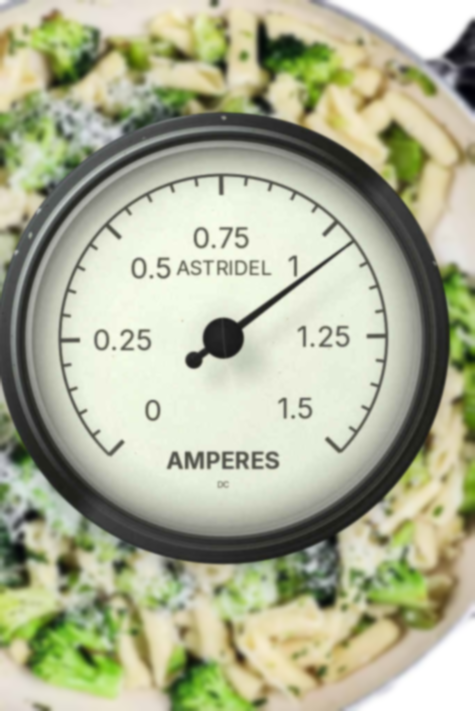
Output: 1.05 A
